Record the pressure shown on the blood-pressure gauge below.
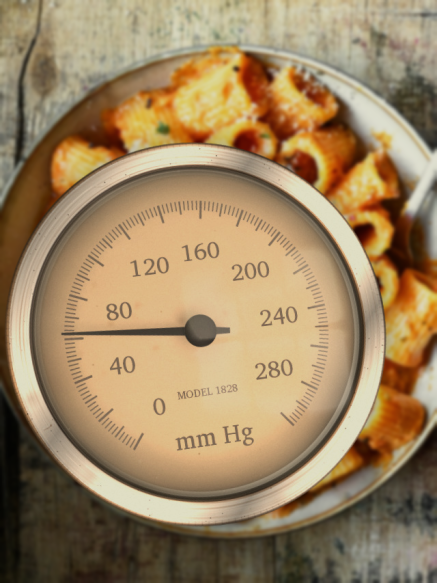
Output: 62 mmHg
